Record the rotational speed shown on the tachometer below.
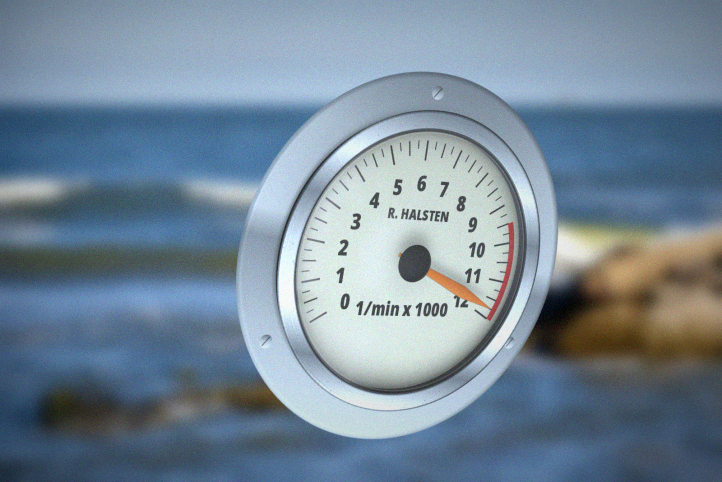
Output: 11750 rpm
